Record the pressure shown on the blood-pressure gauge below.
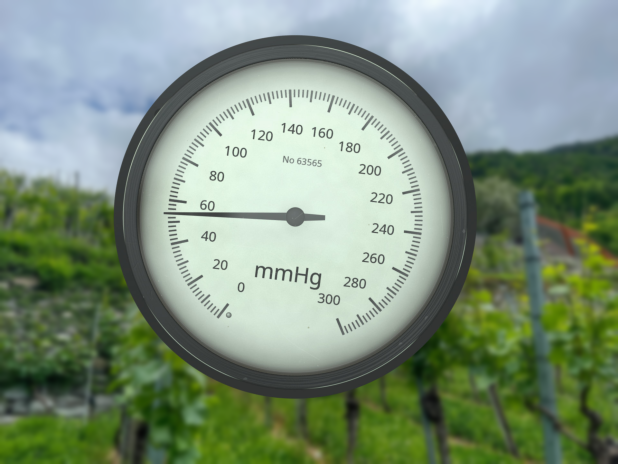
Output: 54 mmHg
